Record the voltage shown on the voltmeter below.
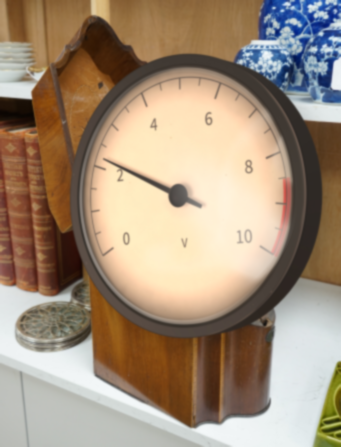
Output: 2.25 V
